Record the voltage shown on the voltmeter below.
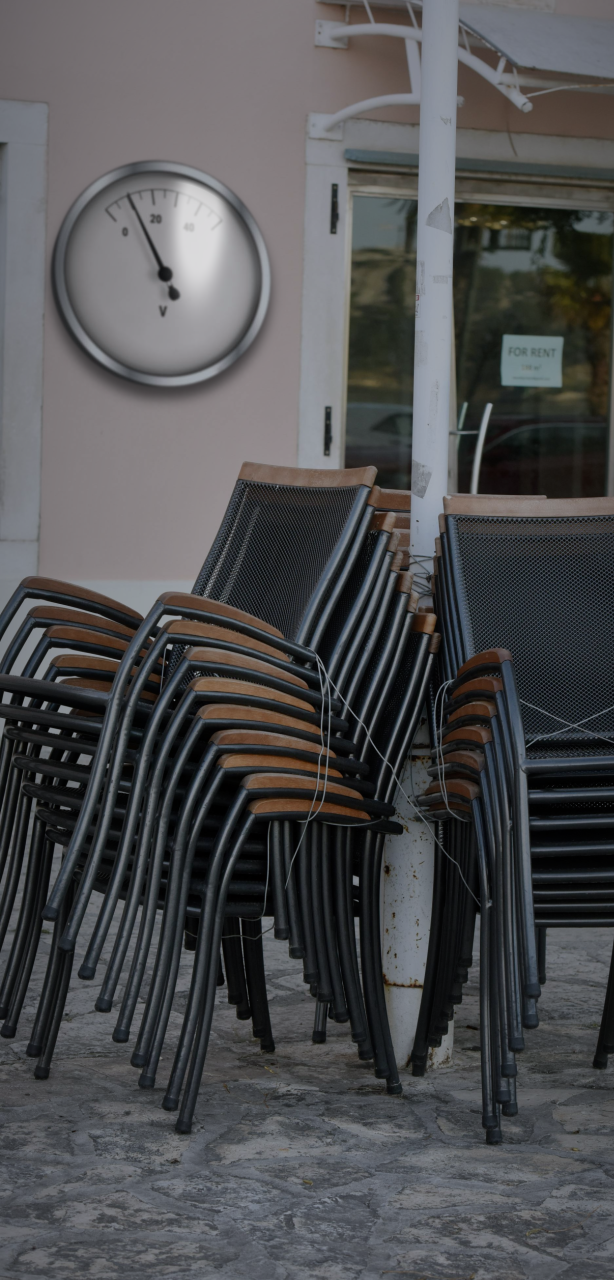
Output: 10 V
